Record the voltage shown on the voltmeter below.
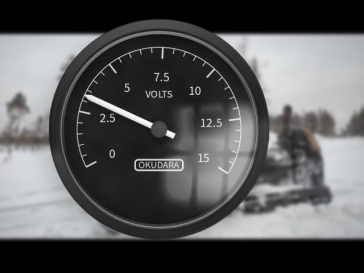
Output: 3.25 V
